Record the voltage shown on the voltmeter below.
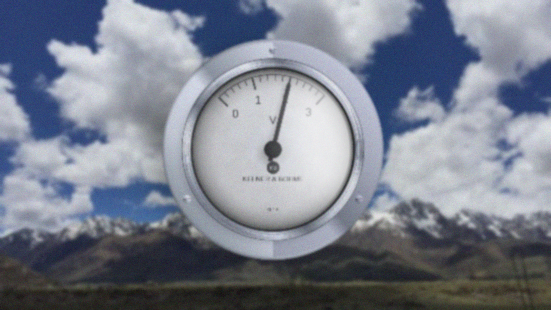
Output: 2 V
